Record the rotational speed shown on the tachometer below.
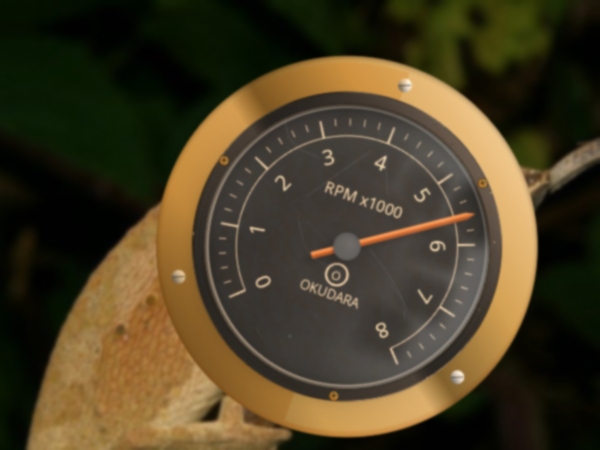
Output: 5600 rpm
